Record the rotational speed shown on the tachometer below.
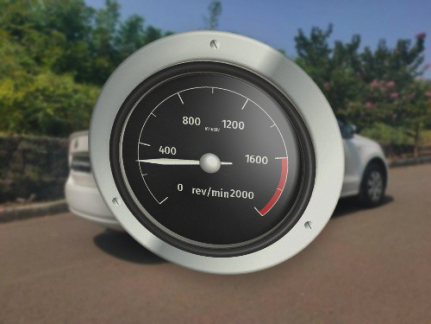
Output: 300 rpm
